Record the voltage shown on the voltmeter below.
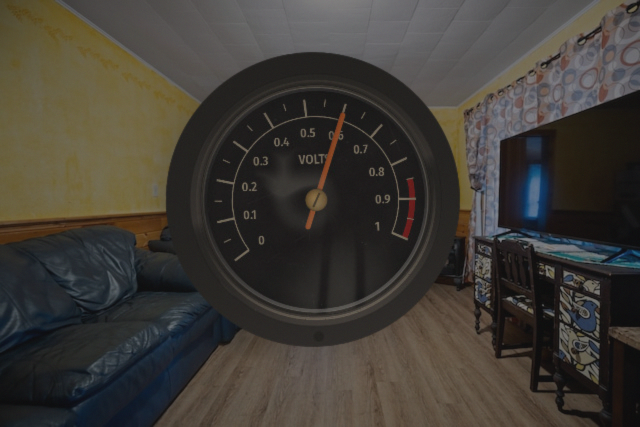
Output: 0.6 V
